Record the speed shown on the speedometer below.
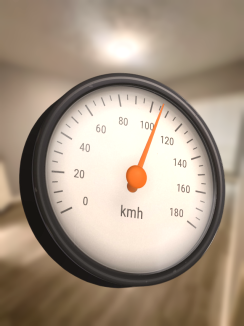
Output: 105 km/h
